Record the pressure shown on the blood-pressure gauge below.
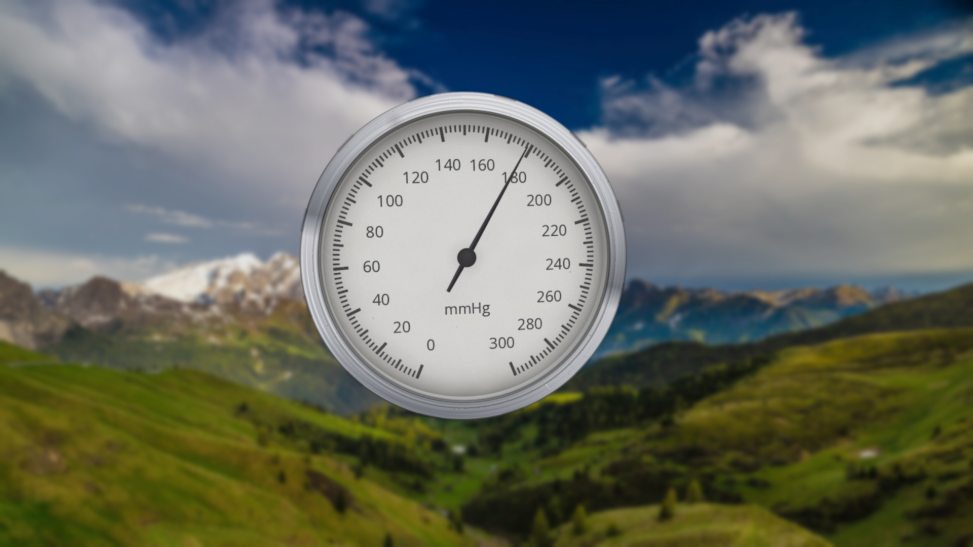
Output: 178 mmHg
